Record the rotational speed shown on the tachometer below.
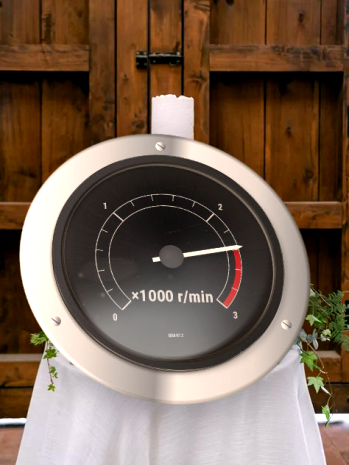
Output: 2400 rpm
